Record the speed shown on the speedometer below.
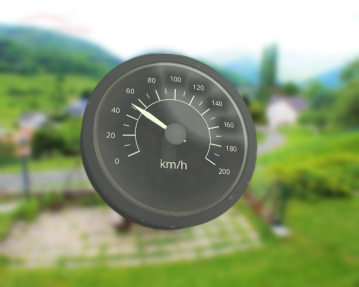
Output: 50 km/h
